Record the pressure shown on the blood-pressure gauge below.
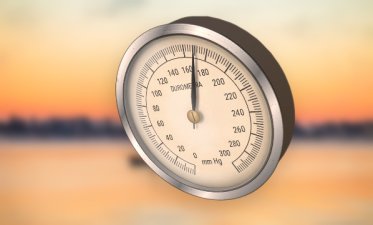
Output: 170 mmHg
